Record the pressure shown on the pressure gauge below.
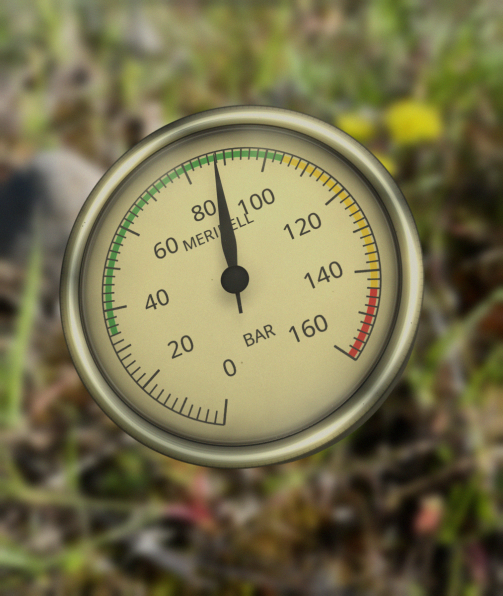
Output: 88 bar
